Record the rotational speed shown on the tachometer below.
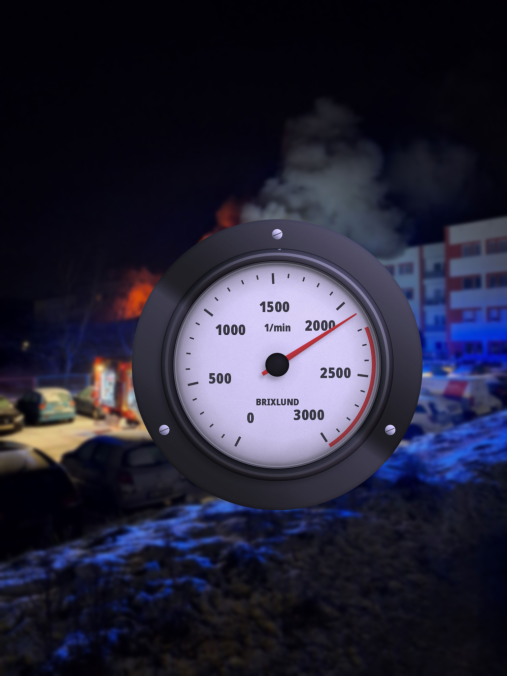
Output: 2100 rpm
